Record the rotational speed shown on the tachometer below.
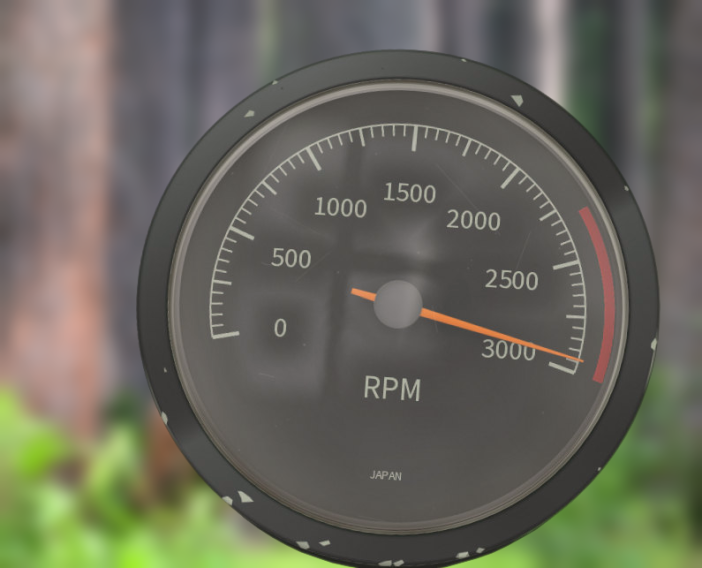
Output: 2950 rpm
